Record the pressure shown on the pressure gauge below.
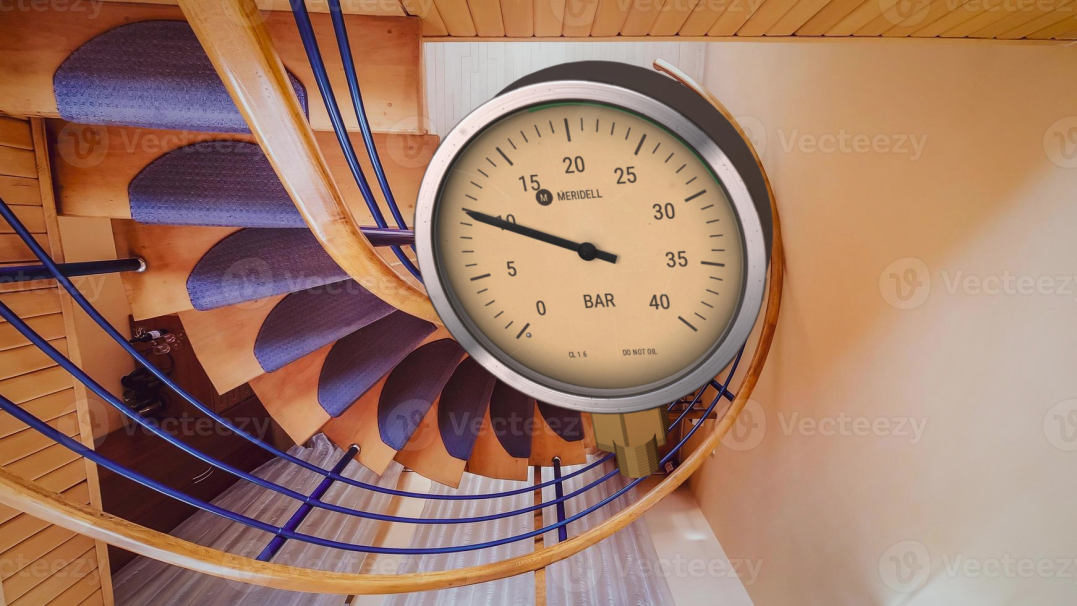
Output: 10 bar
